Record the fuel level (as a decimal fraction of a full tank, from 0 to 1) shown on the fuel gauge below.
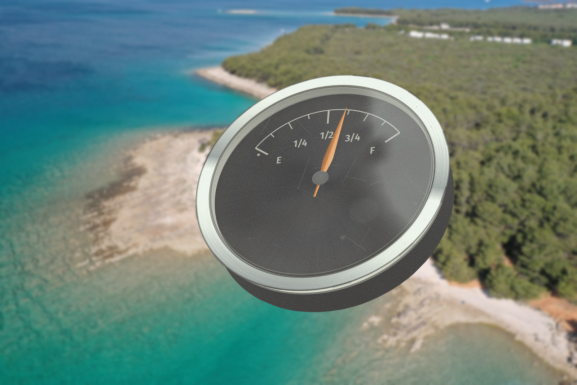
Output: 0.625
